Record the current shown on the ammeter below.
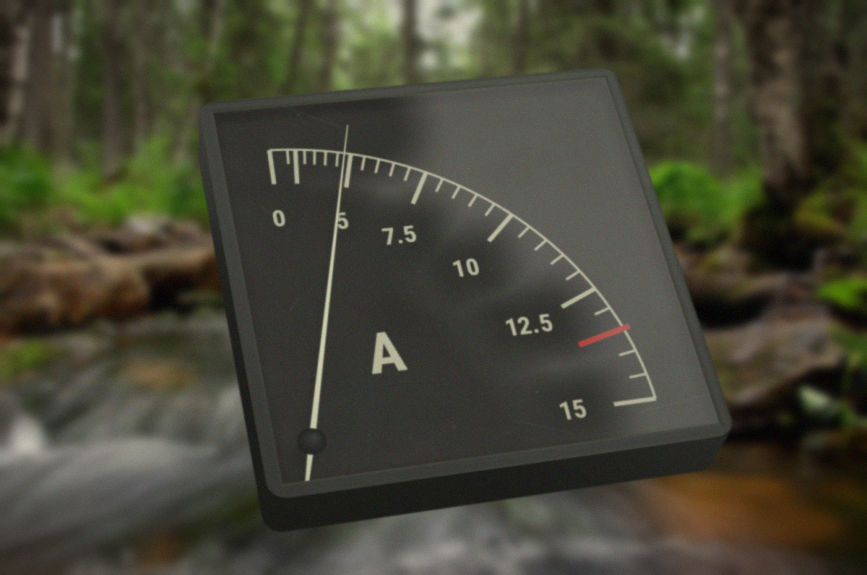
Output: 4.75 A
